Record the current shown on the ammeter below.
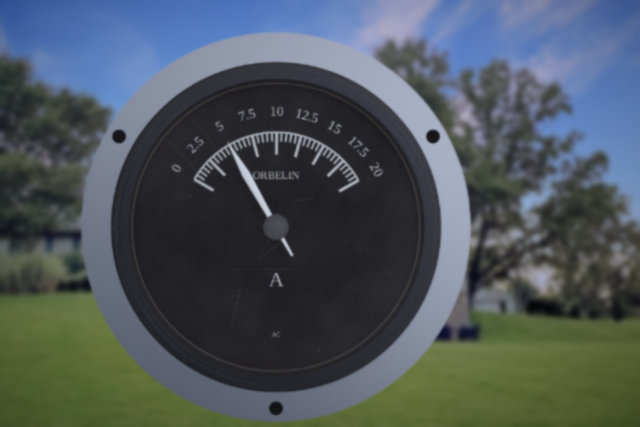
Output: 5 A
